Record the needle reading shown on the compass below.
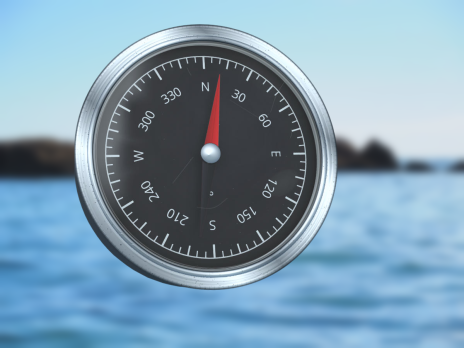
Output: 10 °
